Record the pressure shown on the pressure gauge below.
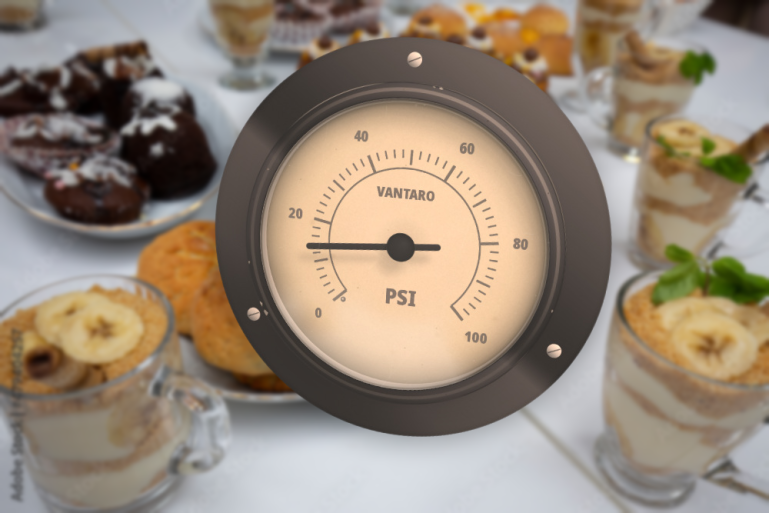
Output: 14 psi
